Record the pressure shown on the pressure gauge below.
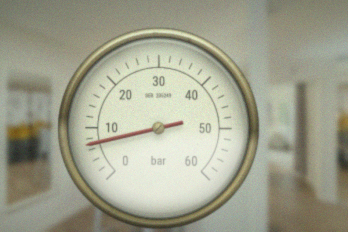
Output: 7 bar
